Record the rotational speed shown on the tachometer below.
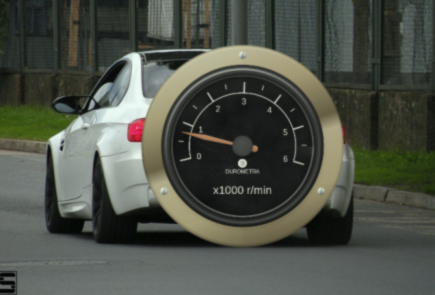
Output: 750 rpm
